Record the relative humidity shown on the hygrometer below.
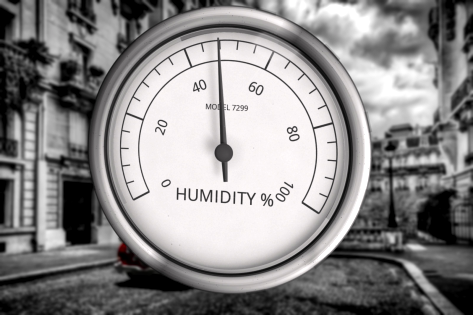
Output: 48 %
